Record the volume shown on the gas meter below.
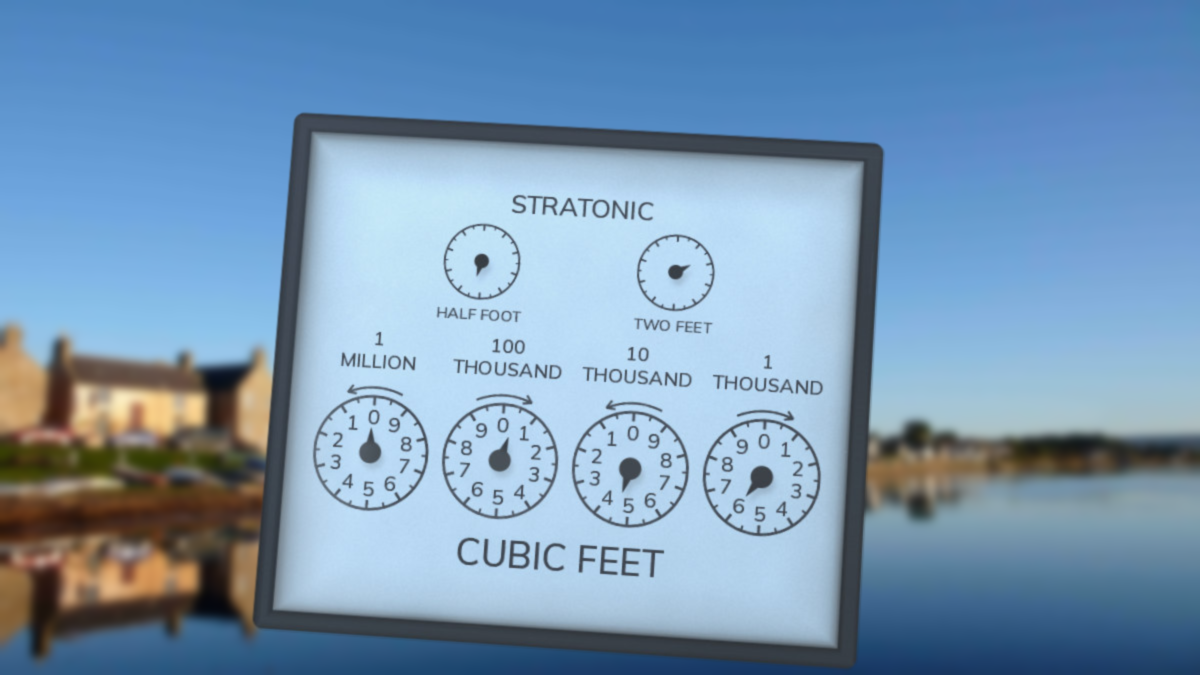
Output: 4600 ft³
